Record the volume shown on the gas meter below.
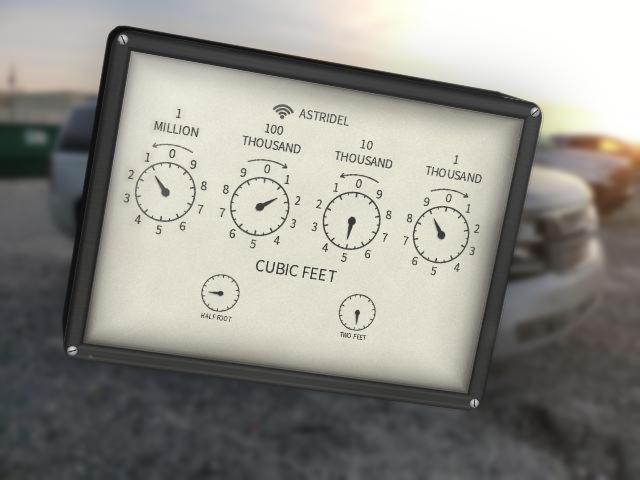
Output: 114900 ft³
